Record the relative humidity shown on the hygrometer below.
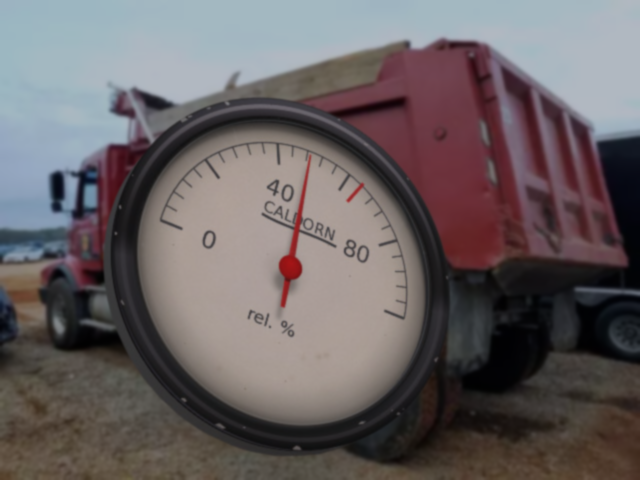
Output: 48 %
